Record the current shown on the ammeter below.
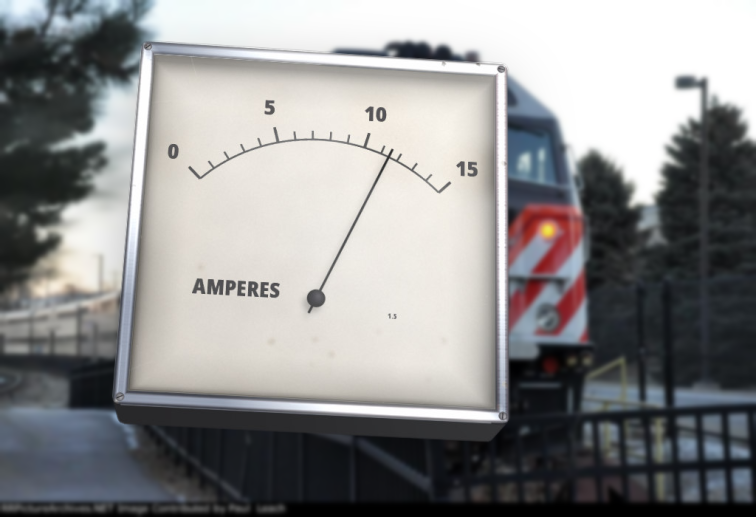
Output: 11.5 A
